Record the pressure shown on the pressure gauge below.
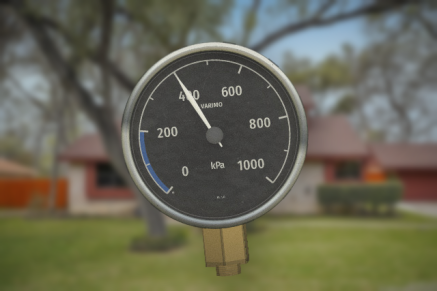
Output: 400 kPa
